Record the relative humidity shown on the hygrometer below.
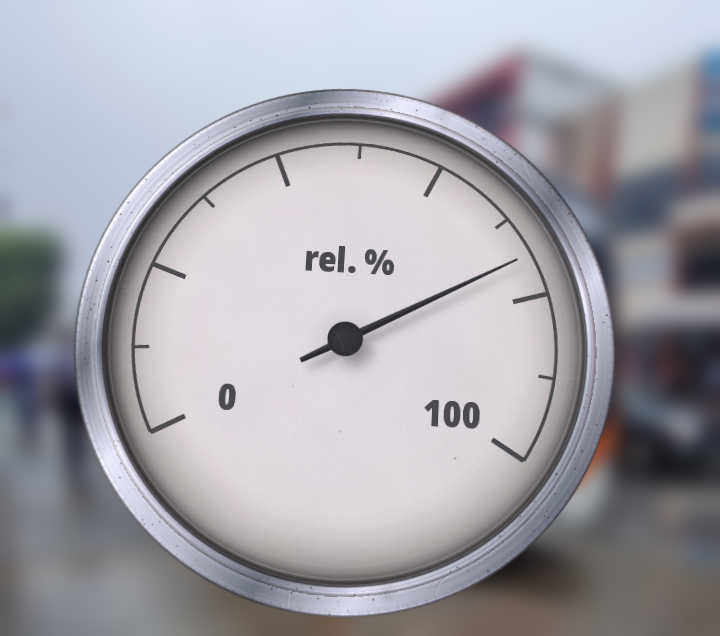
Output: 75 %
